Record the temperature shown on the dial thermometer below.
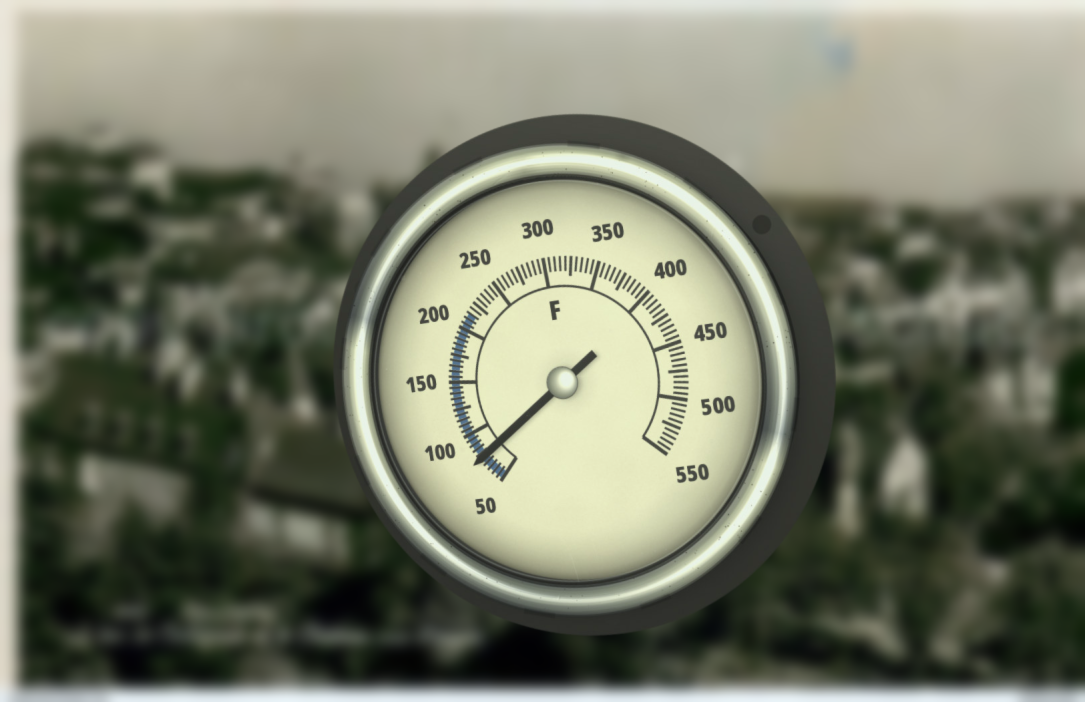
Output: 75 °F
